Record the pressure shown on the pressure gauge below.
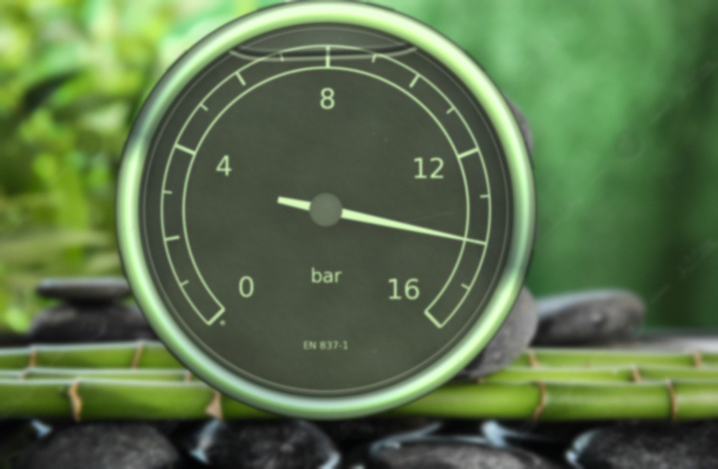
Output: 14 bar
